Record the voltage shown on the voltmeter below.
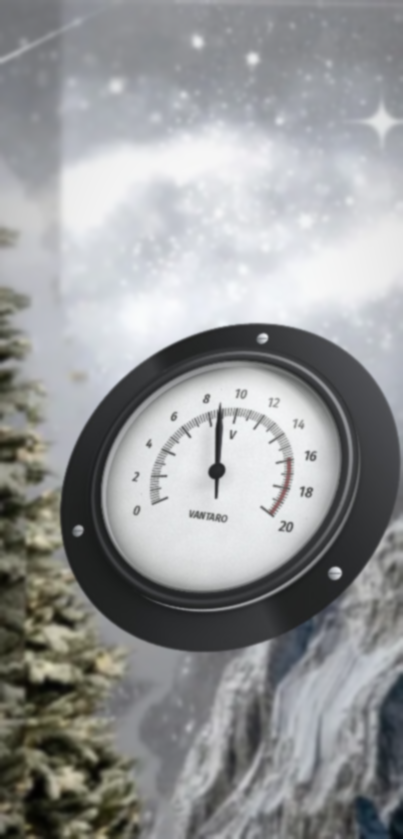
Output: 9 V
